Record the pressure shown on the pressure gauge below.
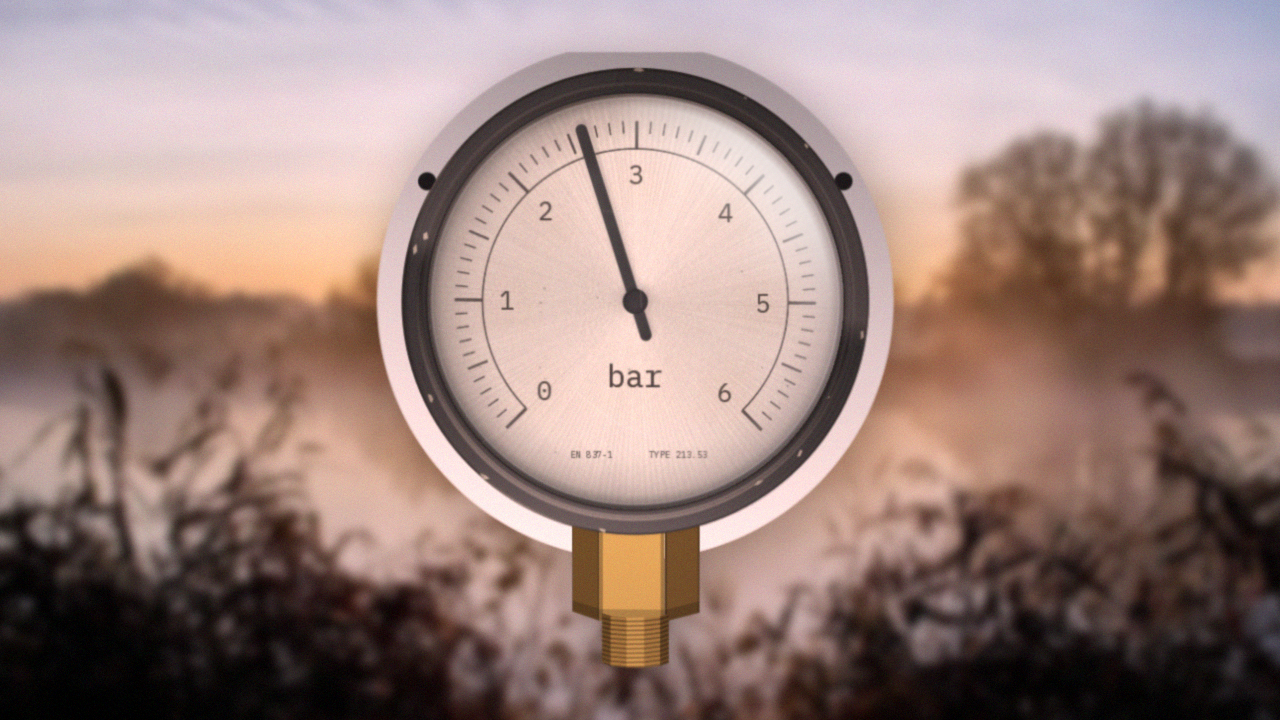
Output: 2.6 bar
